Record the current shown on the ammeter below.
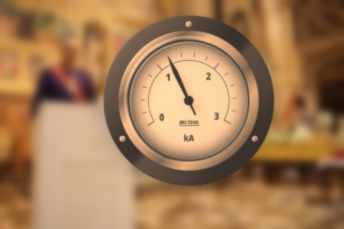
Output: 1.2 kA
